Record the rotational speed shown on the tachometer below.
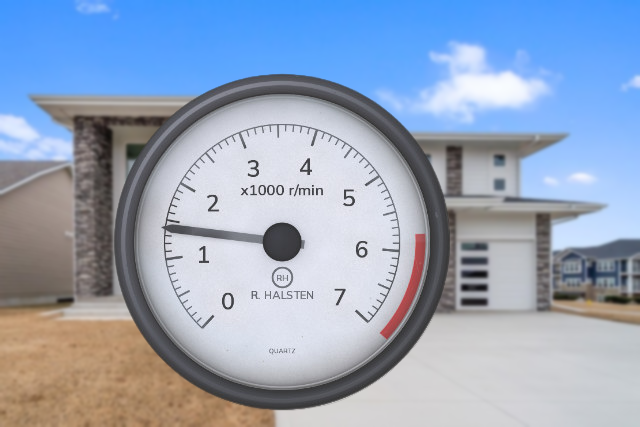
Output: 1400 rpm
